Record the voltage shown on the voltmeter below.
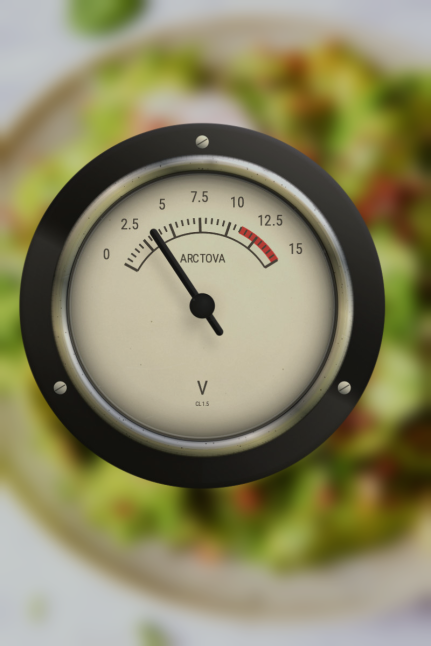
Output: 3.5 V
